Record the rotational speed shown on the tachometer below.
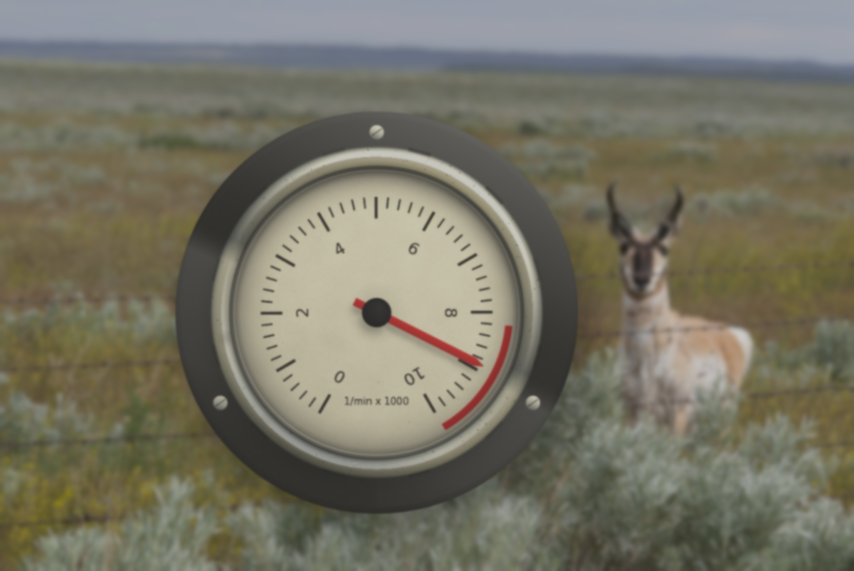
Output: 8900 rpm
